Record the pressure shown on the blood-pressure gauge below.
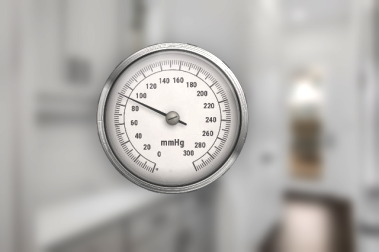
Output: 90 mmHg
